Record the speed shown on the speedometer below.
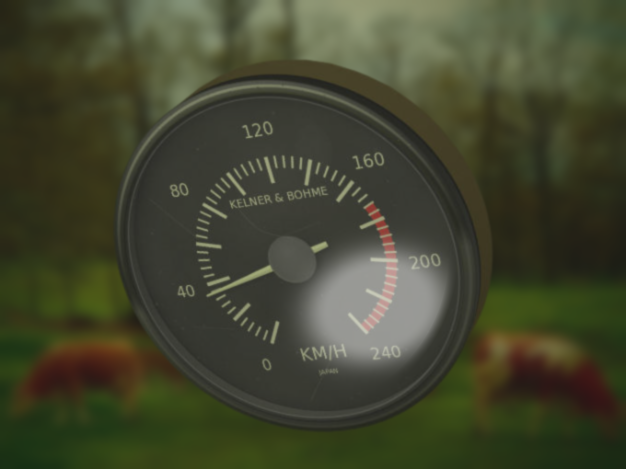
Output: 36 km/h
